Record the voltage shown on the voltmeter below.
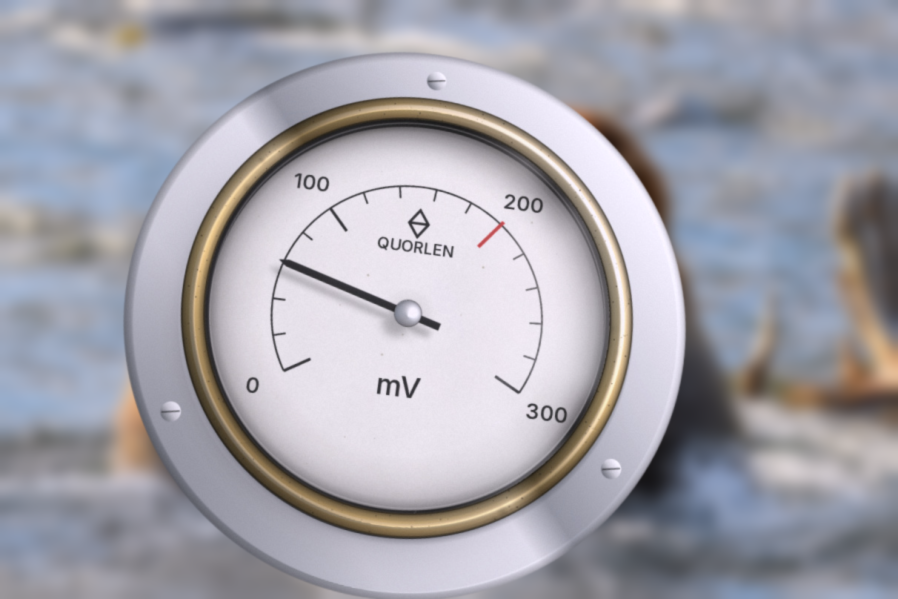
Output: 60 mV
